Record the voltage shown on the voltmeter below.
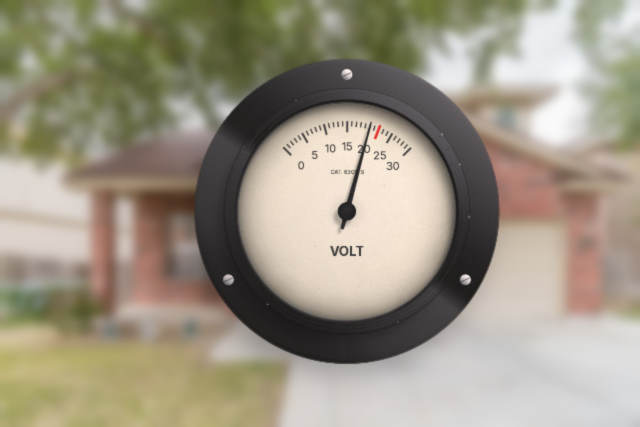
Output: 20 V
